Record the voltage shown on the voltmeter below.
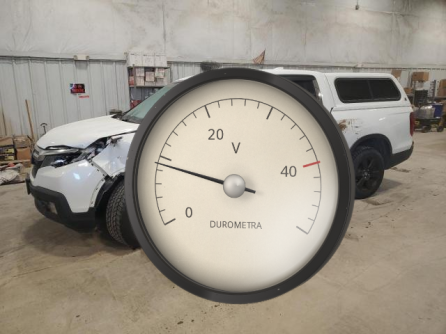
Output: 9 V
